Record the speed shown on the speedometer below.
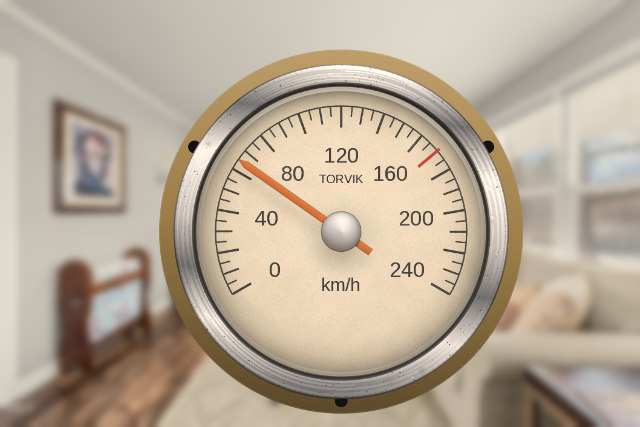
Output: 65 km/h
